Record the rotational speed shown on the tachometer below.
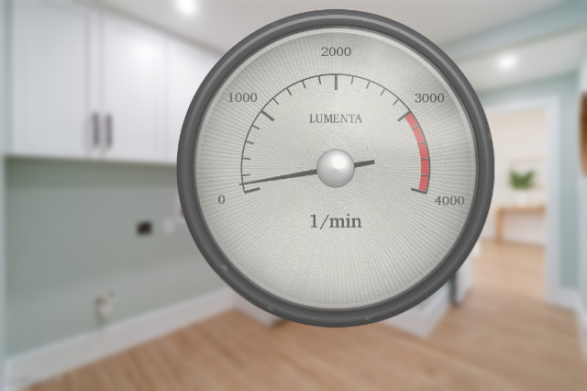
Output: 100 rpm
